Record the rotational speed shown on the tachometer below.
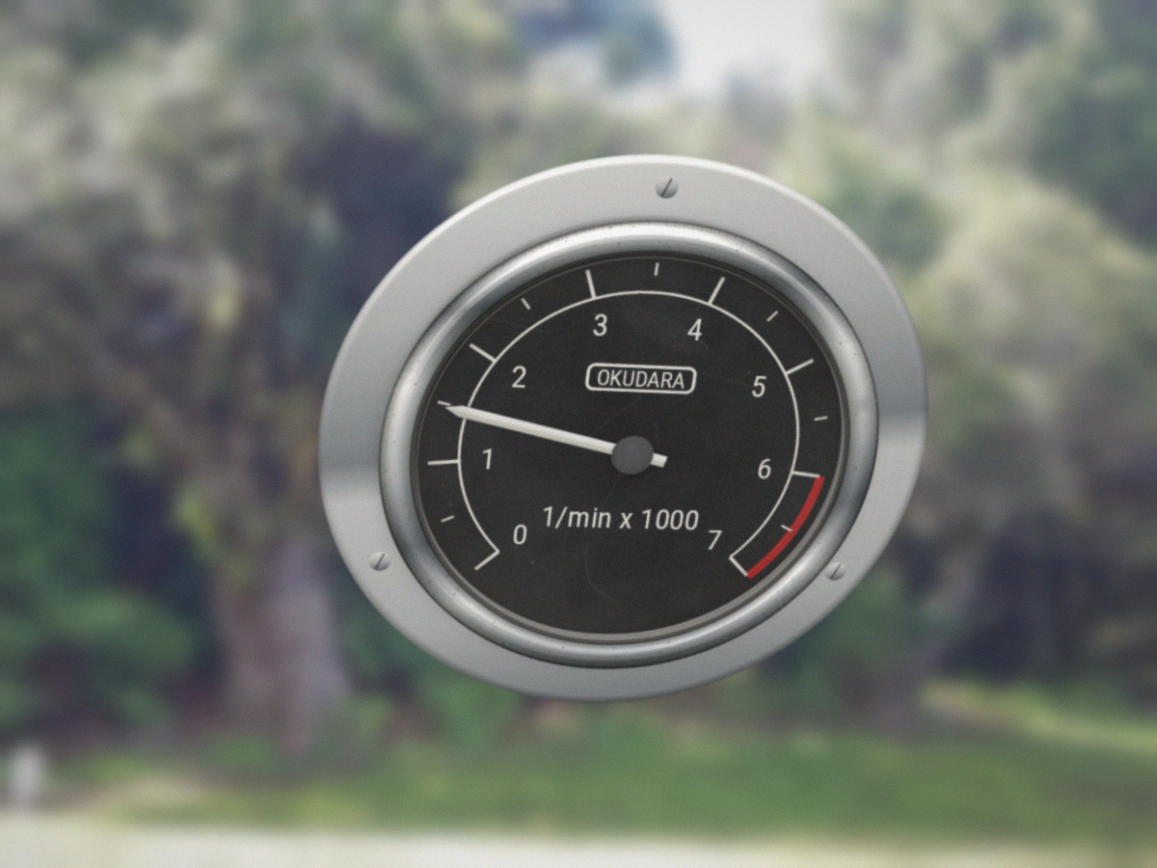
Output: 1500 rpm
